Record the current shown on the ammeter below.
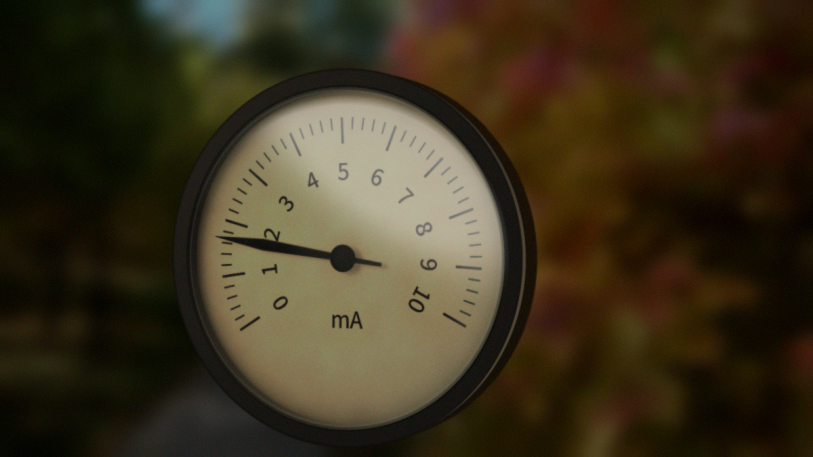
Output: 1.7 mA
